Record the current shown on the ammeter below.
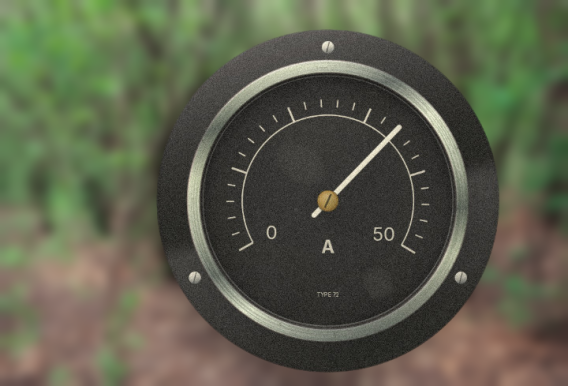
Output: 34 A
